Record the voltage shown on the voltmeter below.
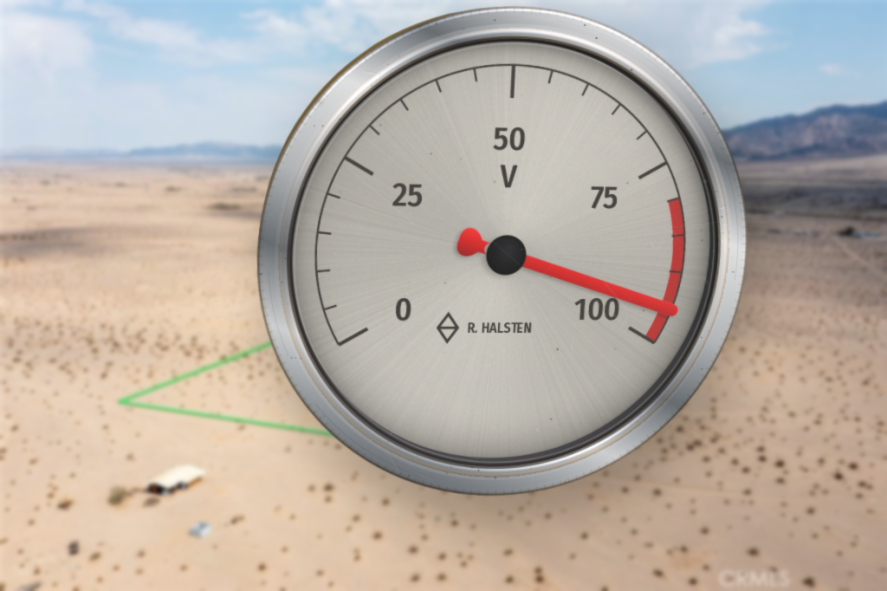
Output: 95 V
